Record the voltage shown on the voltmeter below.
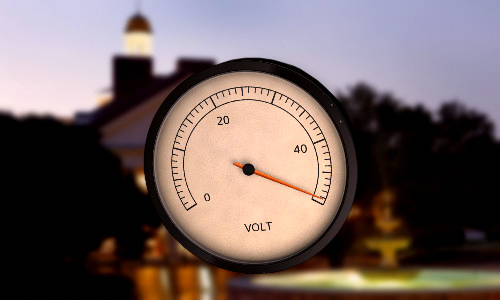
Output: 49 V
